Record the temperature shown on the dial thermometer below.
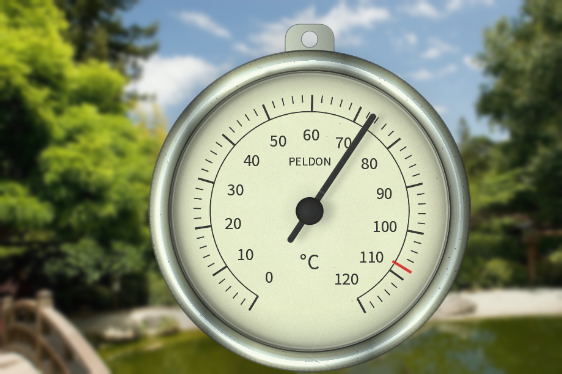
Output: 73 °C
